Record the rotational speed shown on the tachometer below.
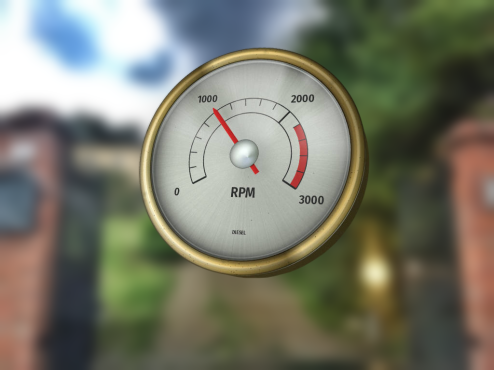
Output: 1000 rpm
